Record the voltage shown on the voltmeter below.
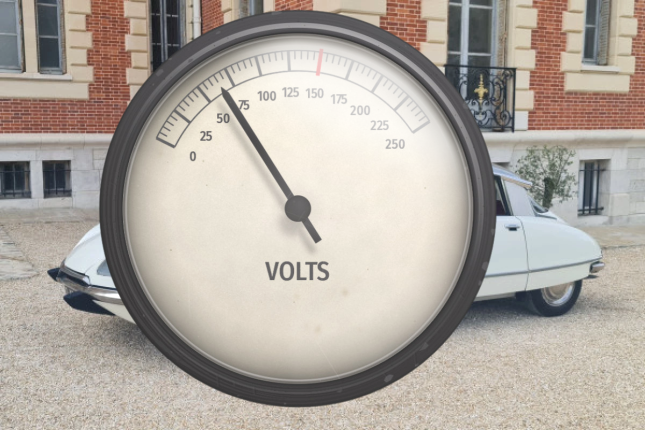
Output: 65 V
